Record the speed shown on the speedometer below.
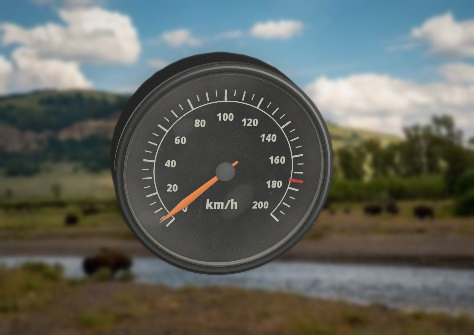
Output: 5 km/h
